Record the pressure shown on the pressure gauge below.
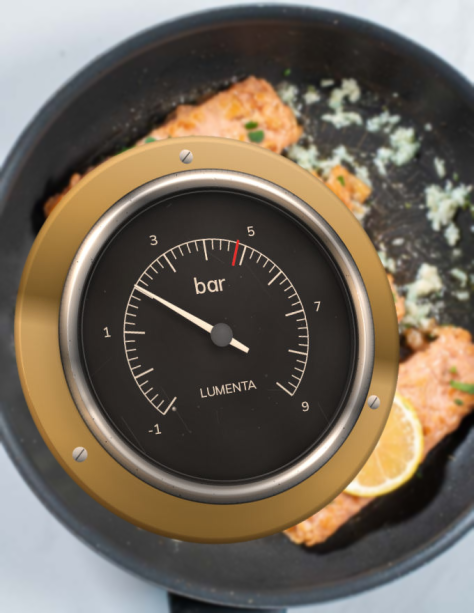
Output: 2 bar
